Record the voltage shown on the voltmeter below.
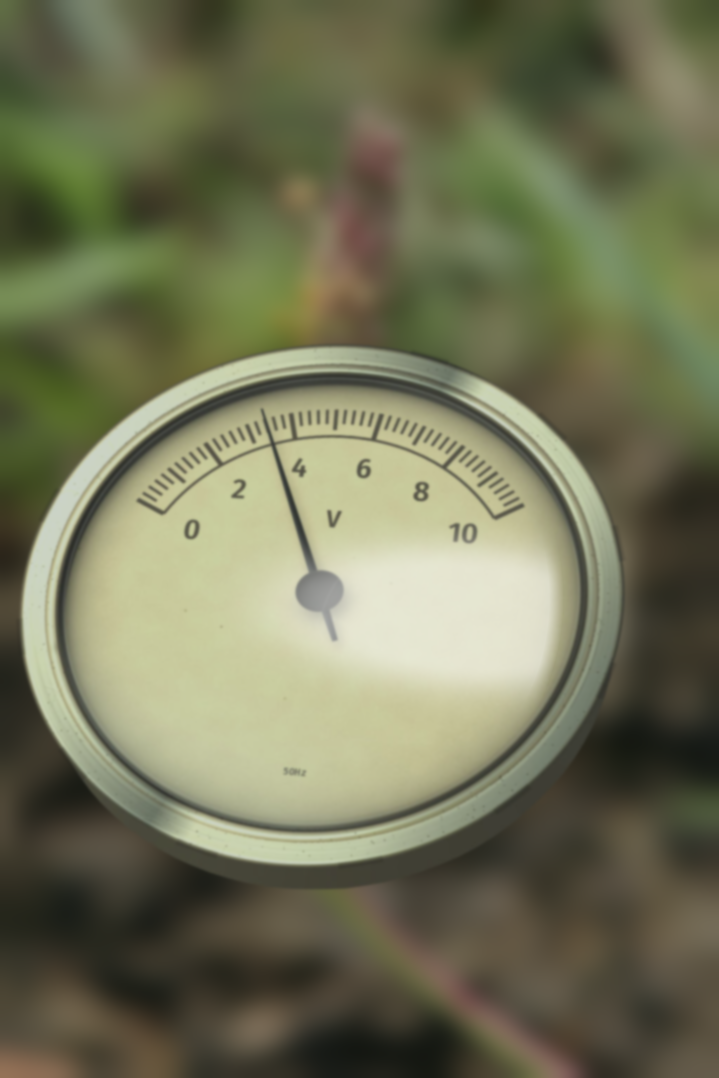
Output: 3.4 V
